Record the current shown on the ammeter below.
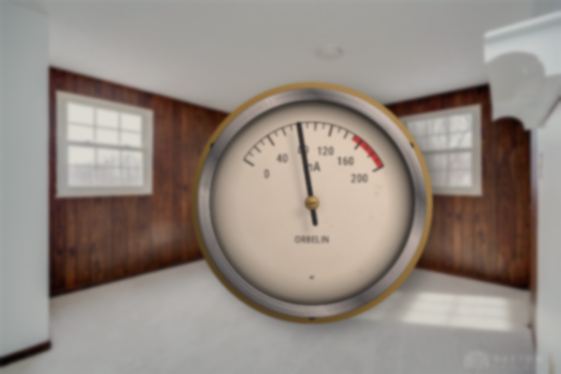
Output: 80 mA
